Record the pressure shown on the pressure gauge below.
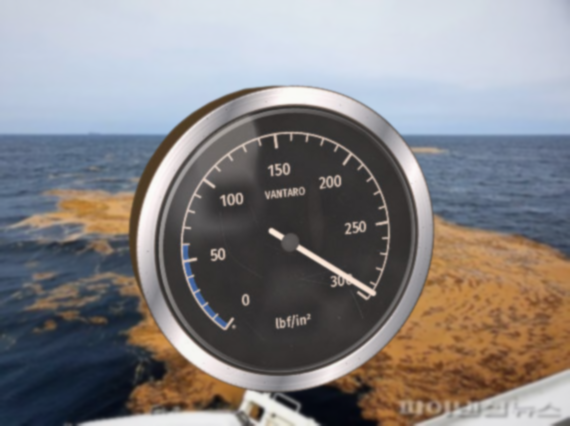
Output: 295 psi
